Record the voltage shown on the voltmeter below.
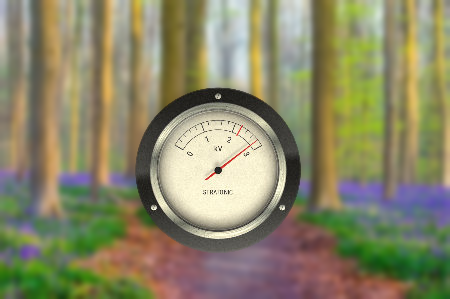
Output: 2.8 kV
